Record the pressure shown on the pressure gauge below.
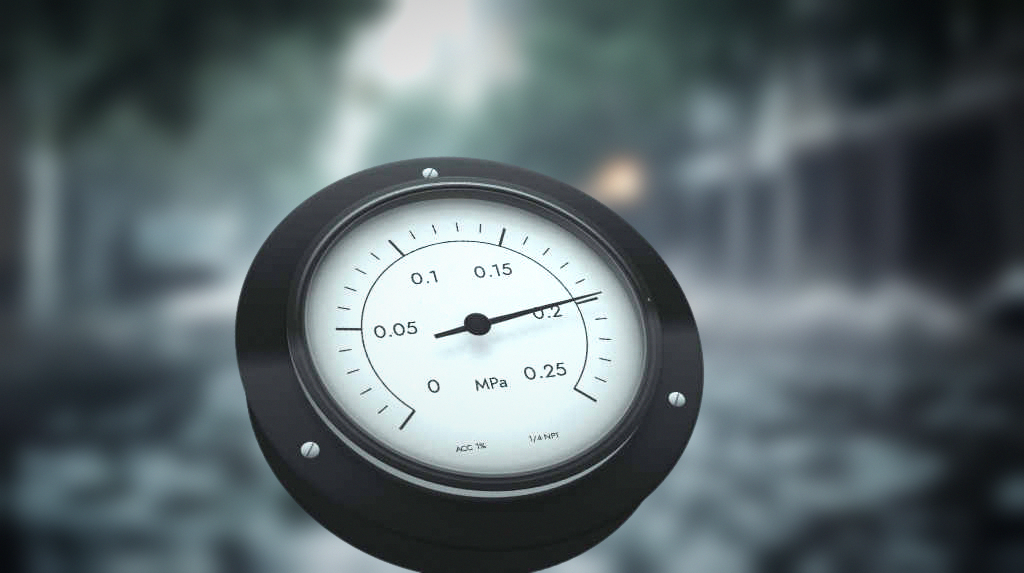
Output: 0.2 MPa
